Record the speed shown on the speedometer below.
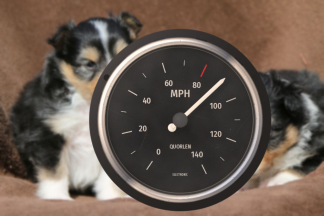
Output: 90 mph
